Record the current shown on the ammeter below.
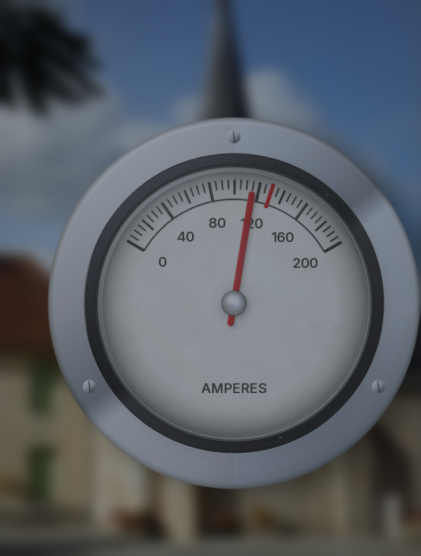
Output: 115 A
